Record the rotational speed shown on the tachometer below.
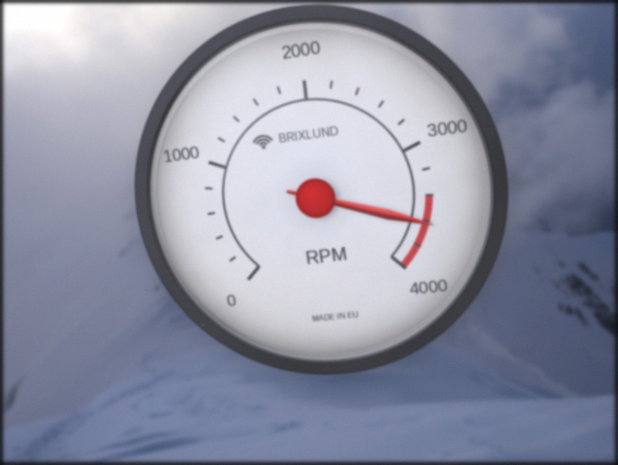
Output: 3600 rpm
